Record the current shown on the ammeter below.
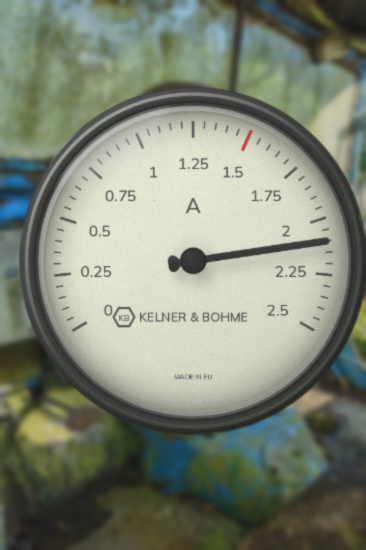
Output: 2.1 A
